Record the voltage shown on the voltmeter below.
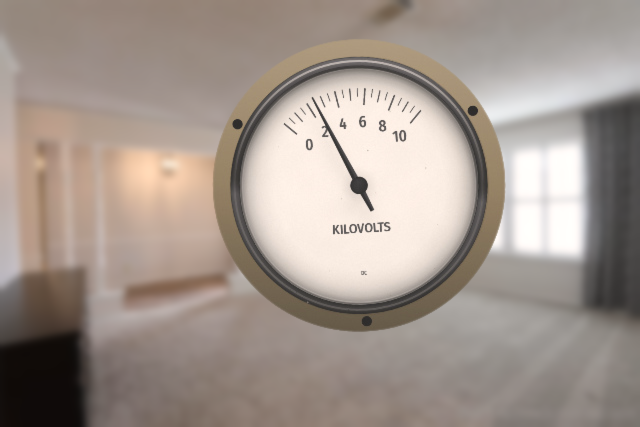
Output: 2.5 kV
